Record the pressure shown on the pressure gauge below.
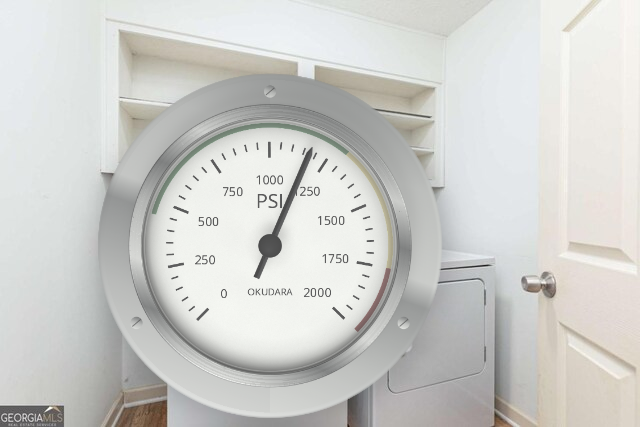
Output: 1175 psi
